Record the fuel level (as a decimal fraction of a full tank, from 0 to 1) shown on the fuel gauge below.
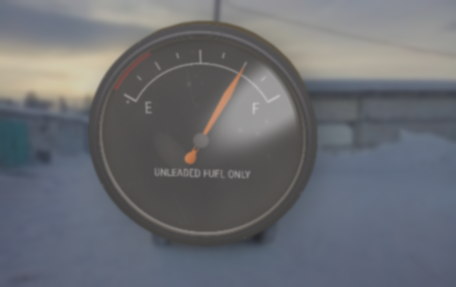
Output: 0.75
